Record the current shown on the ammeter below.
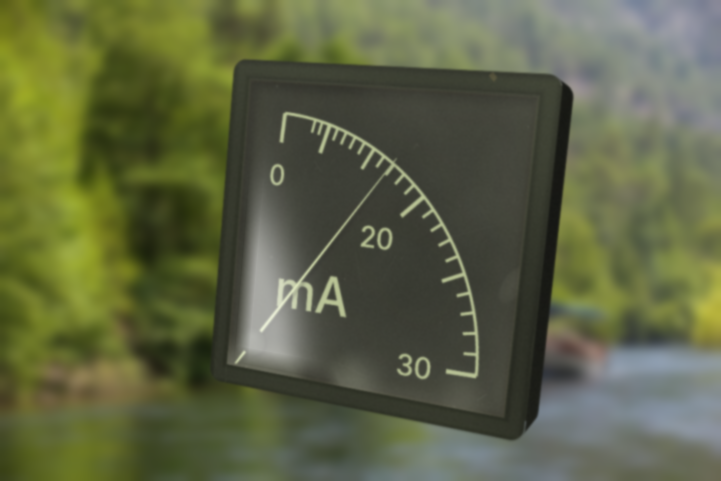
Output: 17 mA
